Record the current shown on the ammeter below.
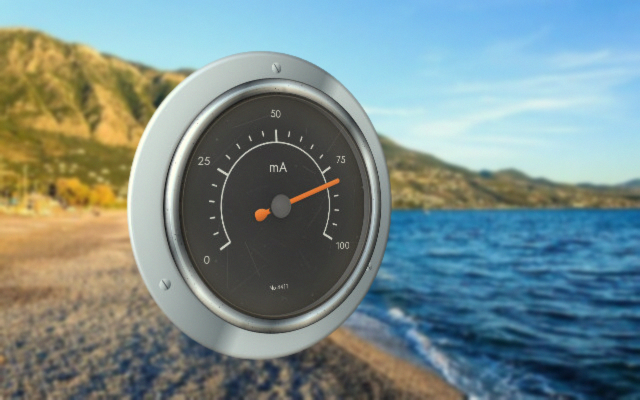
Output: 80 mA
